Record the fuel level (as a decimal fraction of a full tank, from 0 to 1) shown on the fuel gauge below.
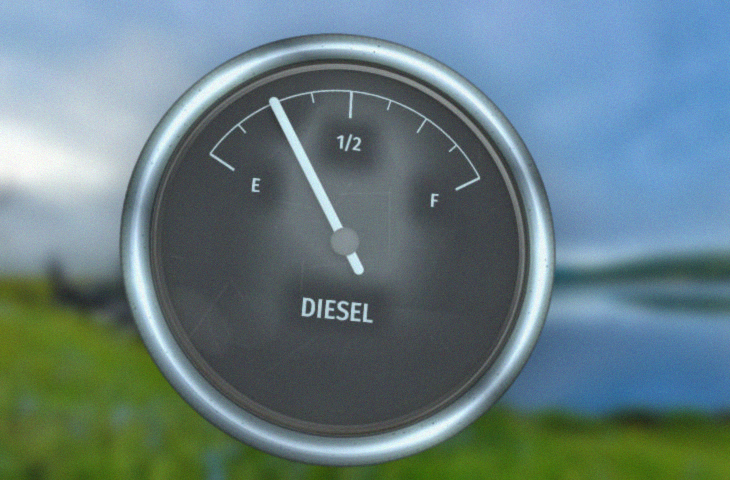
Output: 0.25
